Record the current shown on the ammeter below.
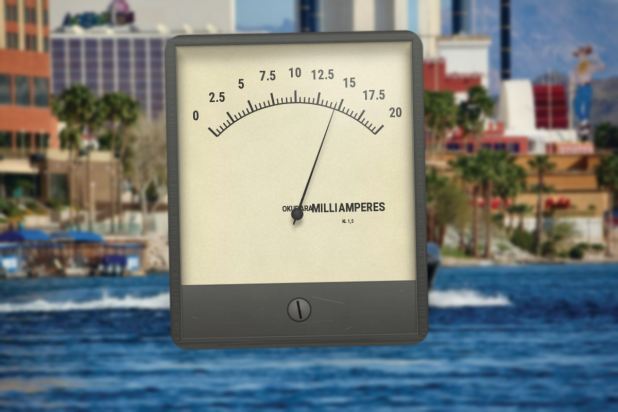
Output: 14.5 mA
